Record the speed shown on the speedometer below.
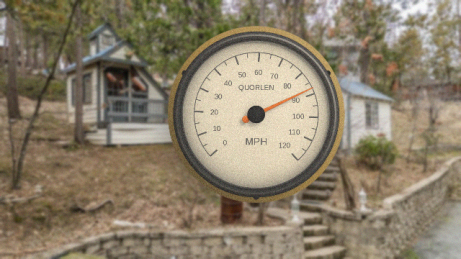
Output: 87.5 mph
